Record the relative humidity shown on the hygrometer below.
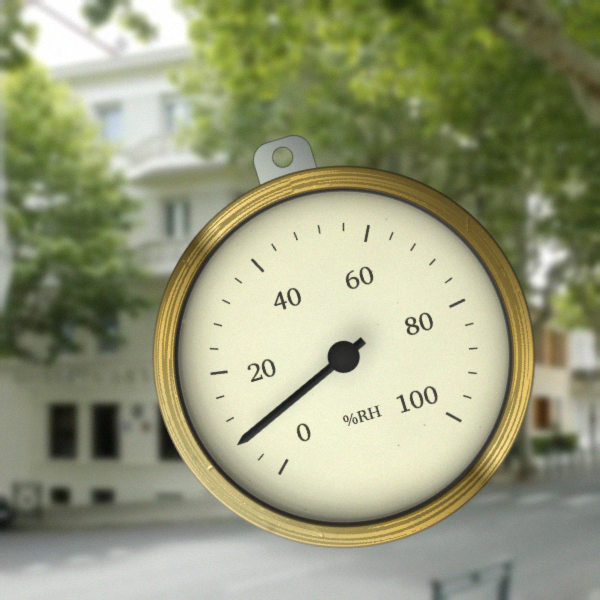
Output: 8 %
